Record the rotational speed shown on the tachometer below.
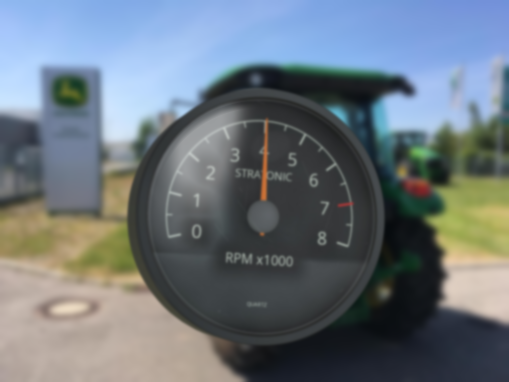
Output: 4000 rpm
